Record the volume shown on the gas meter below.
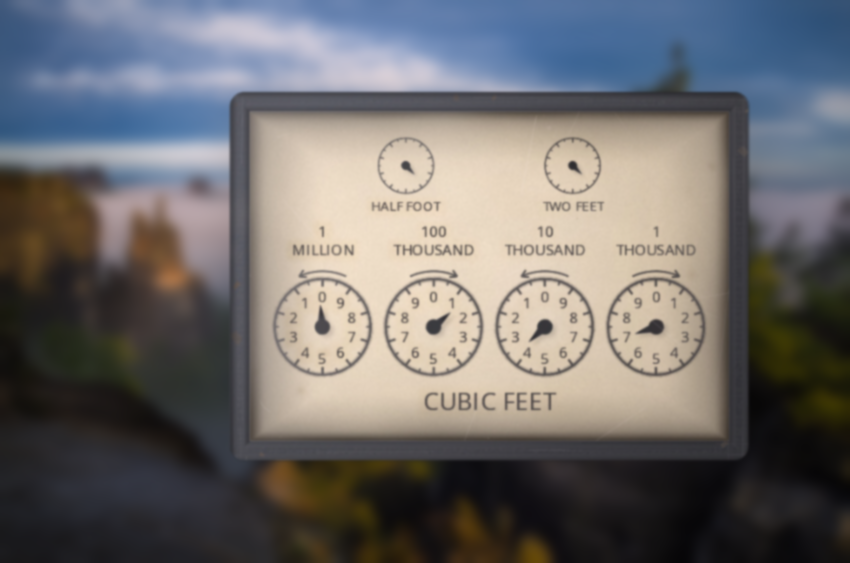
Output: 13700 ft³
